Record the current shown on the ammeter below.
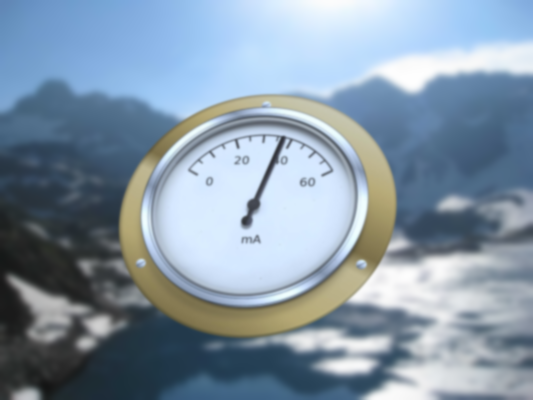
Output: 37.5 mA
